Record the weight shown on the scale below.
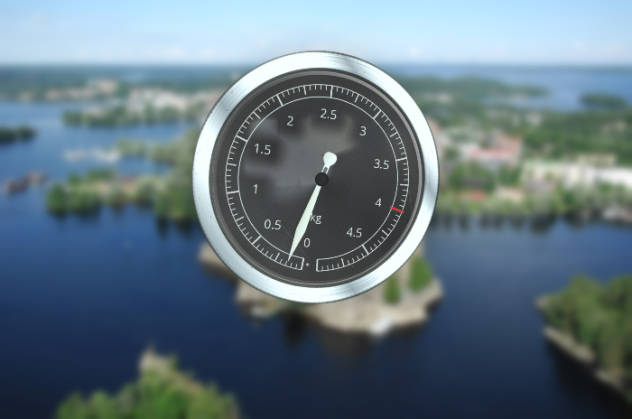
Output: 0.15 kg
